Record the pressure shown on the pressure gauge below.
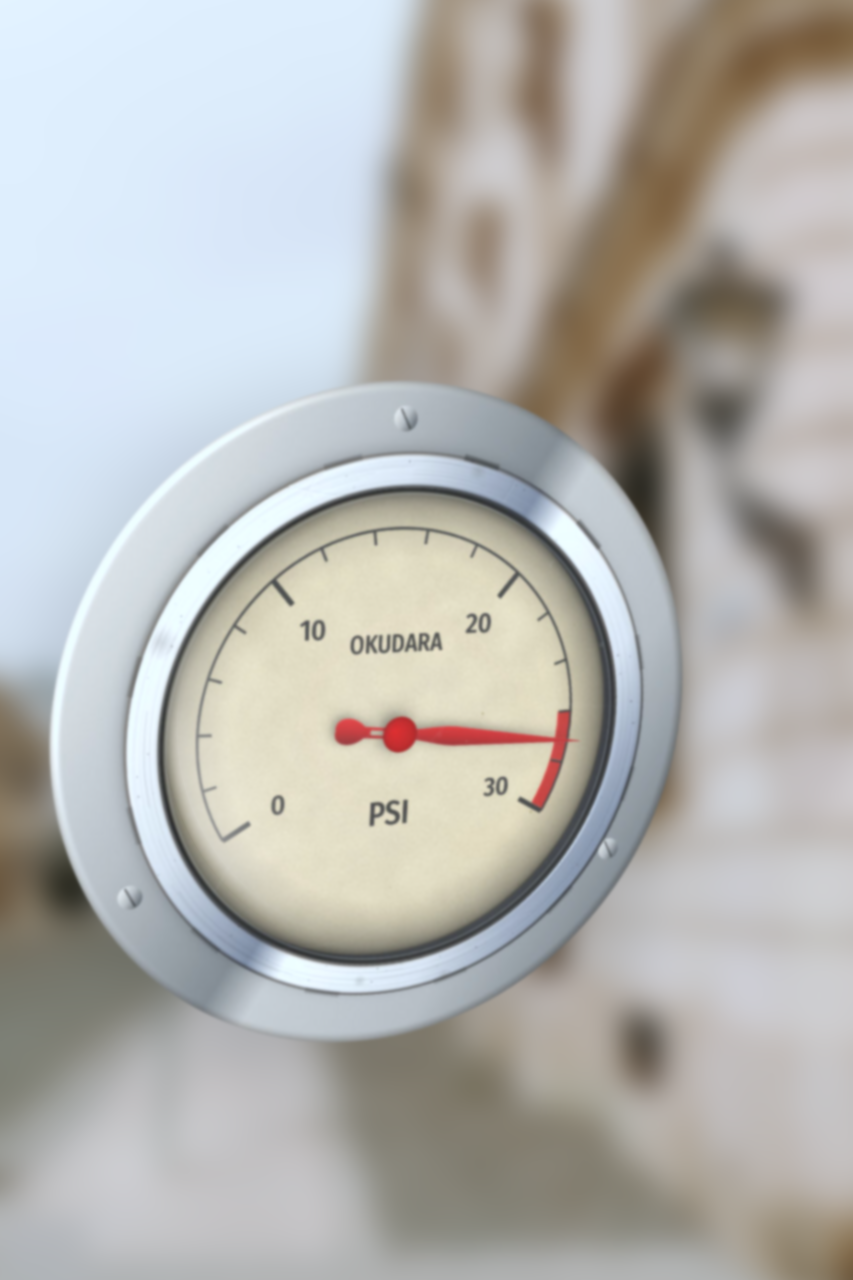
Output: 27 psi
